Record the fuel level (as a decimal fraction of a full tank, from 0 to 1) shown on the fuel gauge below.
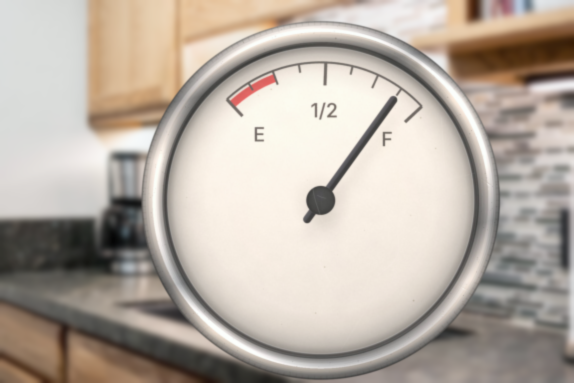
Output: 0.875
